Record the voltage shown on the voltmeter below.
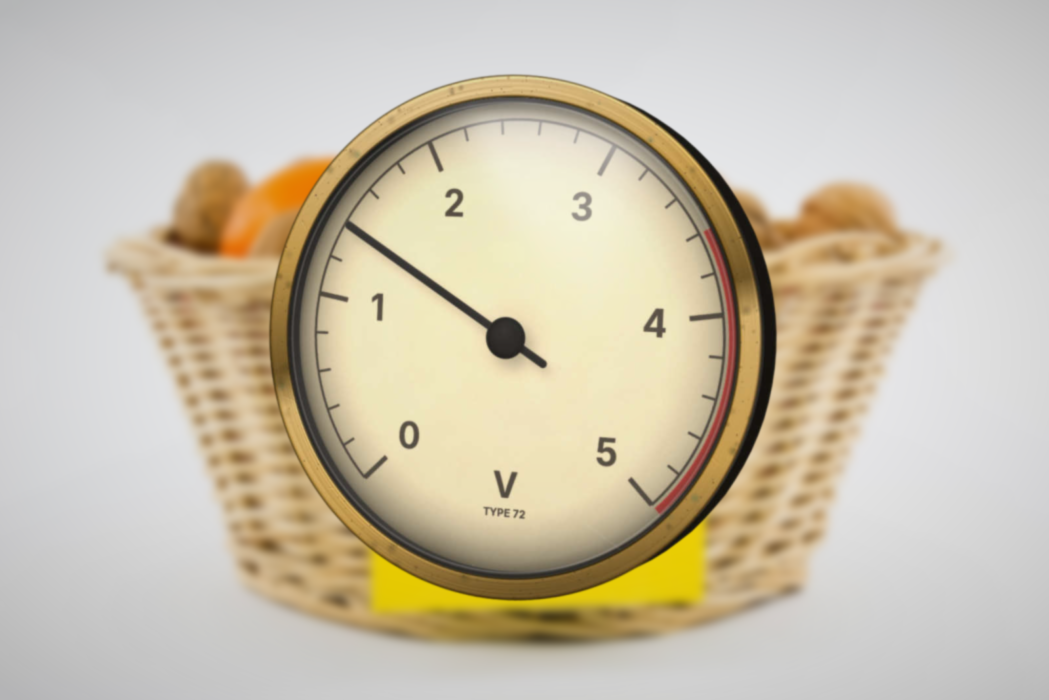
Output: 1.4 V
